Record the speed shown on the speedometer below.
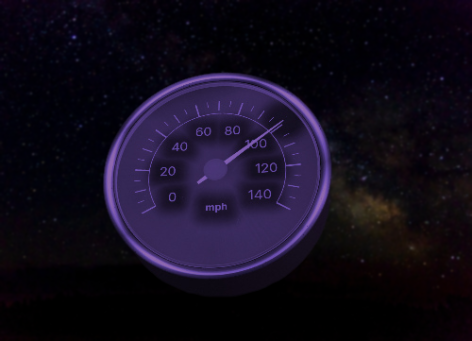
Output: 100 mph
